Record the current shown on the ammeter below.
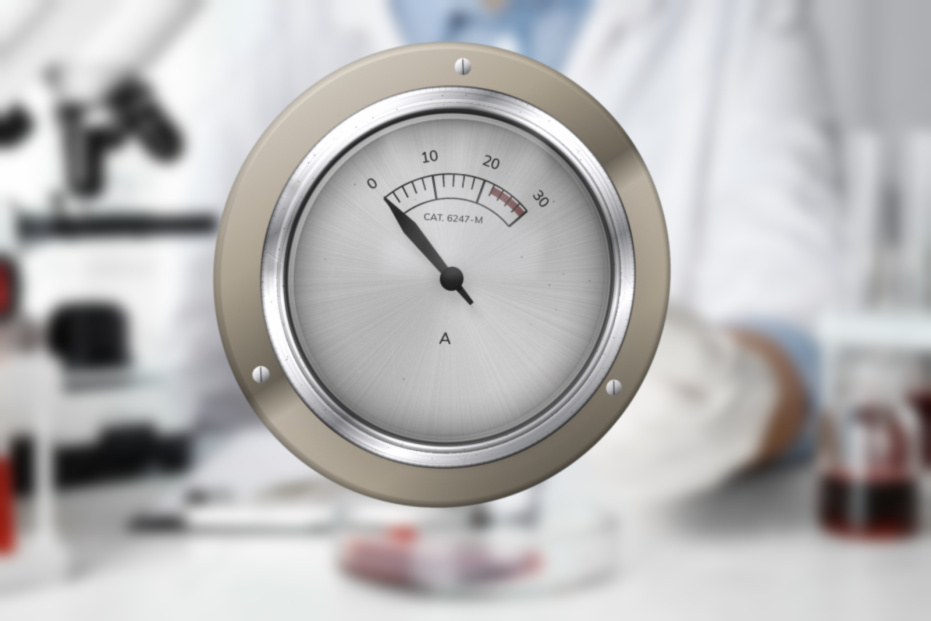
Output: 0 A
